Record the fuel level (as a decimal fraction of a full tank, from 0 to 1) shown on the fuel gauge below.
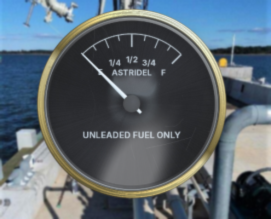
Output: 0
